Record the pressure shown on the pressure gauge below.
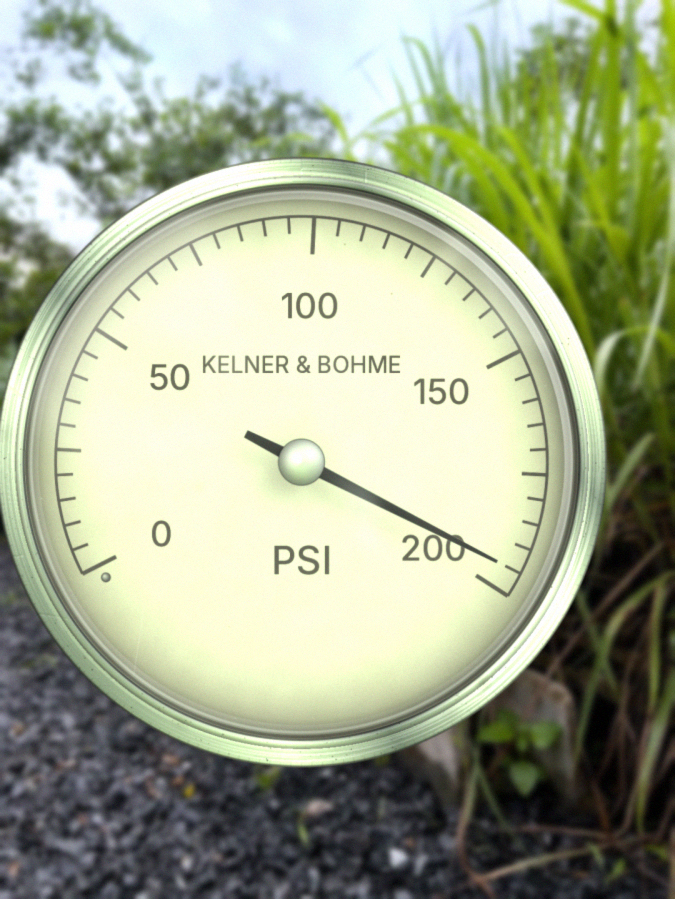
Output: 195 psi
